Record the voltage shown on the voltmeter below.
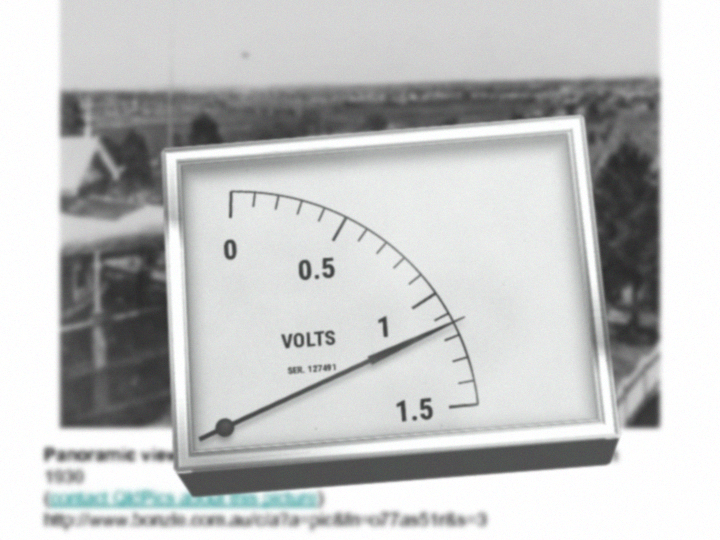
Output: 1.15 V
